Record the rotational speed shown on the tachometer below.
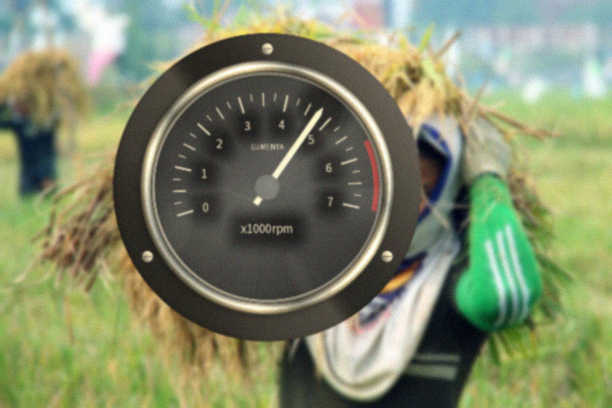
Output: 4750 rpm
